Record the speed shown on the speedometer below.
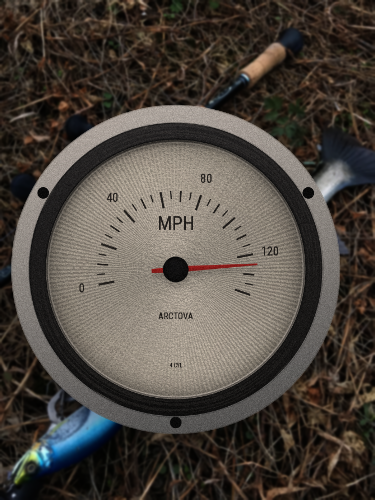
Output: 125 mph
